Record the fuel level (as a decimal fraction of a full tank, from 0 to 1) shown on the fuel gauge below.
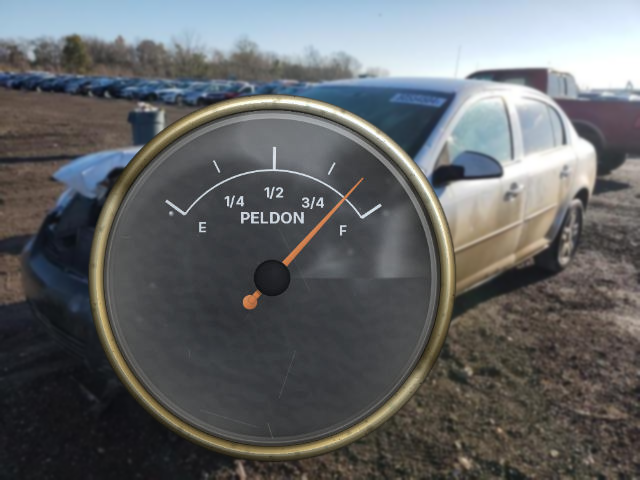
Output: 0.875
